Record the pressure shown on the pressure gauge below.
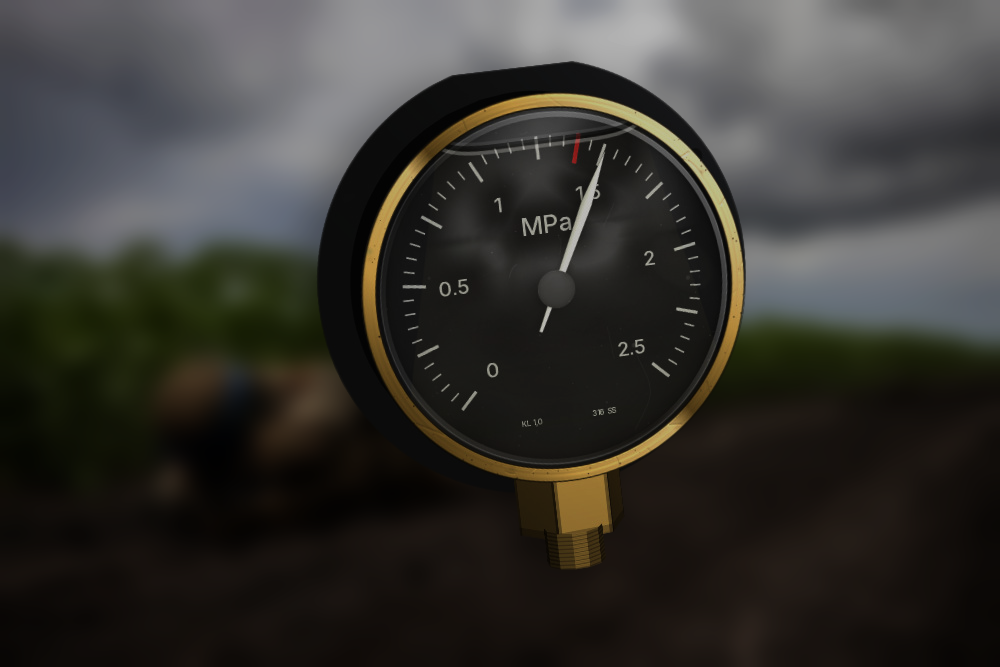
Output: 1.5 MPa
